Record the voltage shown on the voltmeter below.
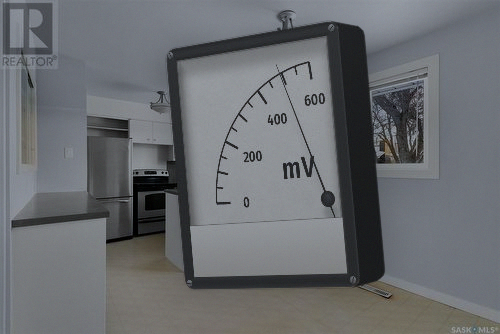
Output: 500 mV
